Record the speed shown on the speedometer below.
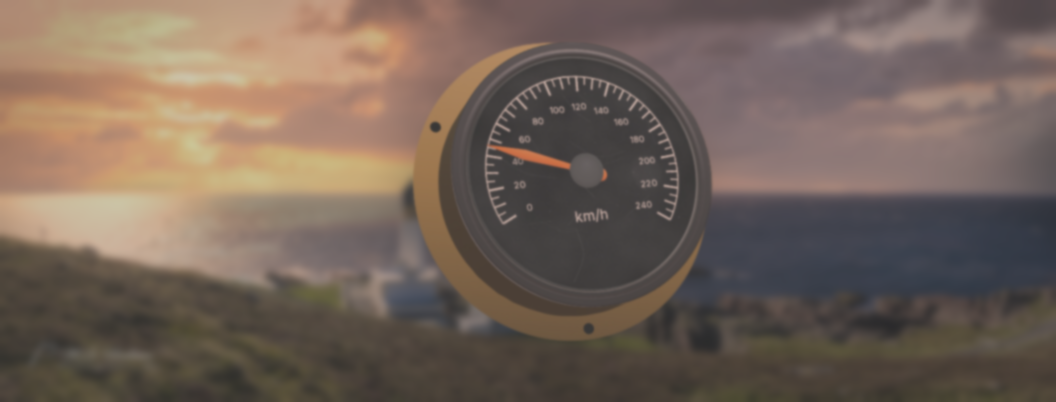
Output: 45 km/h
